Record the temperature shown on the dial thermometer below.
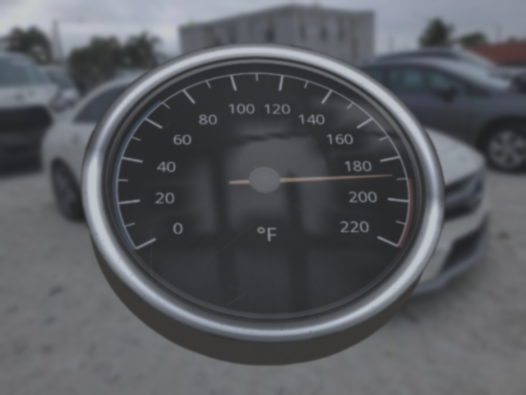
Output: 190 °F
